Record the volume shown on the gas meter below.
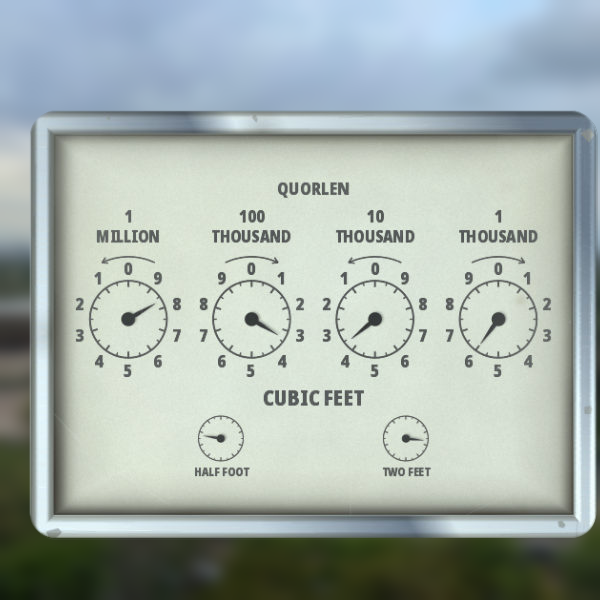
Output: 833600 ft³
